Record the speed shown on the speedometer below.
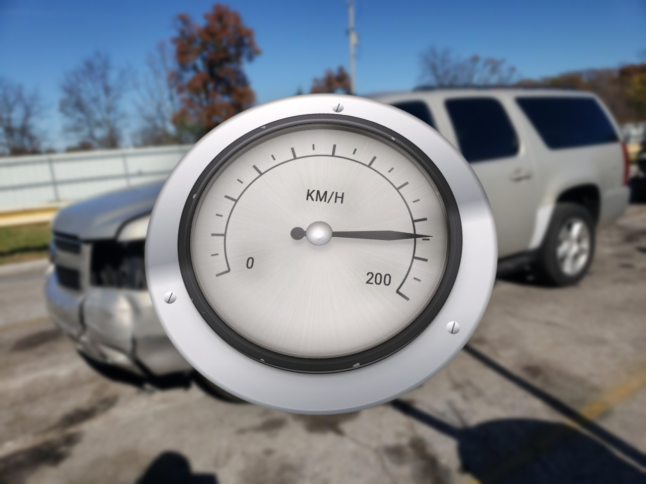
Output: 170 km/h
